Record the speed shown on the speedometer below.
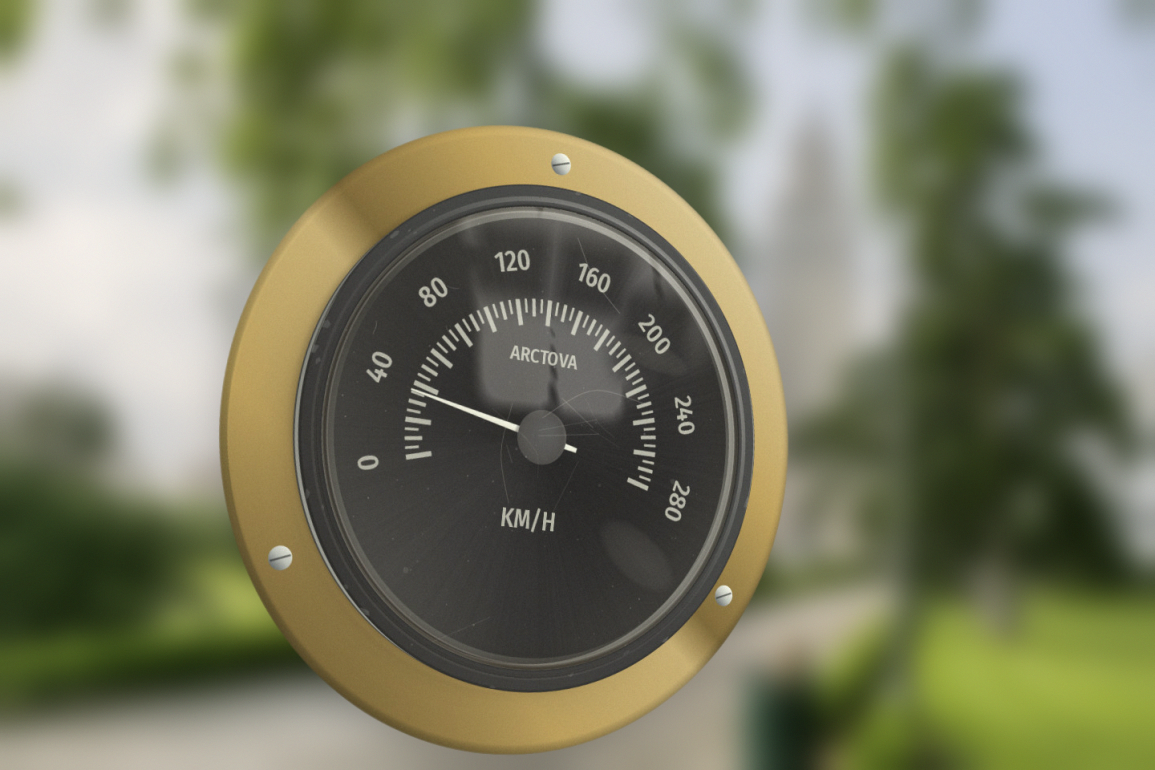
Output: 35 km/h
